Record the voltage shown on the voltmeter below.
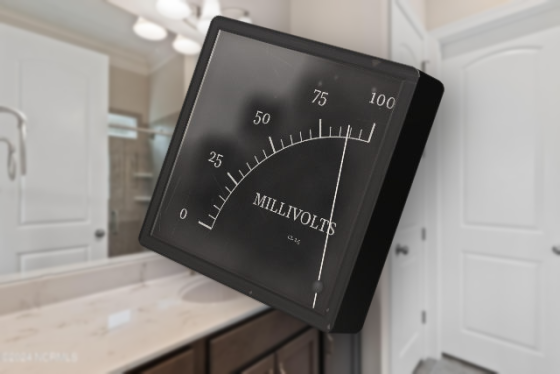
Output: 90 mV
